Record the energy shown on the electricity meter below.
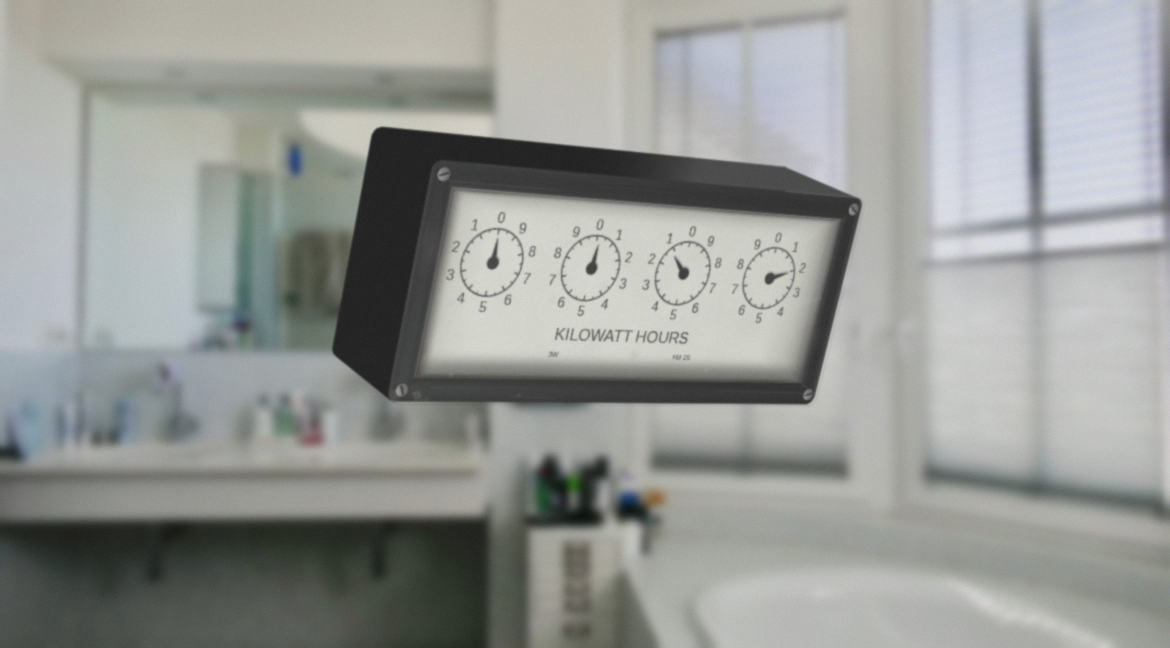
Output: 12 kWh
